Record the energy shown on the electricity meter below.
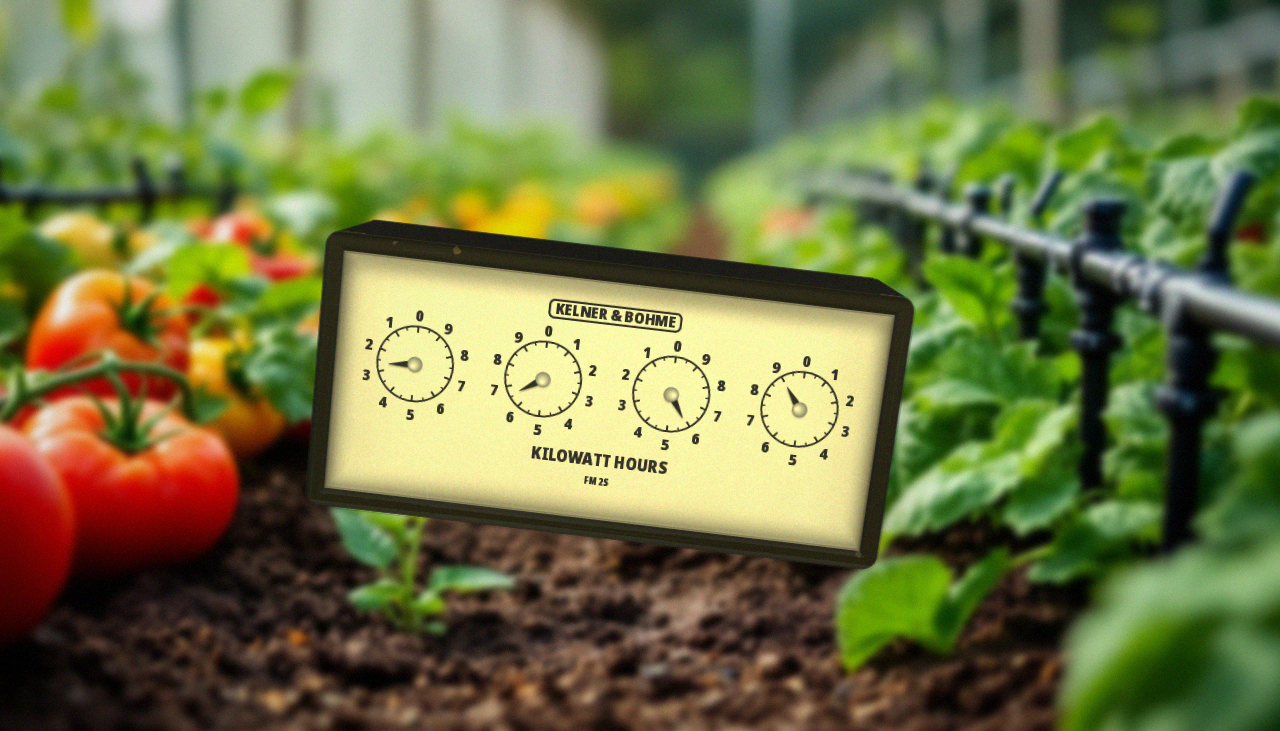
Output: 2659 kWh
